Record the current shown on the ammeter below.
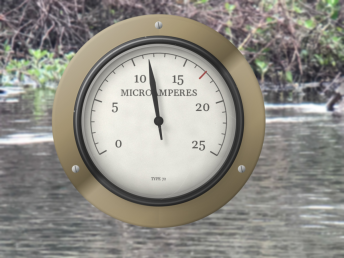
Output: 11.5 µA
